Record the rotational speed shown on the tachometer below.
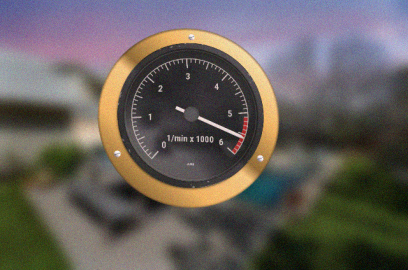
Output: 5600 rpm
